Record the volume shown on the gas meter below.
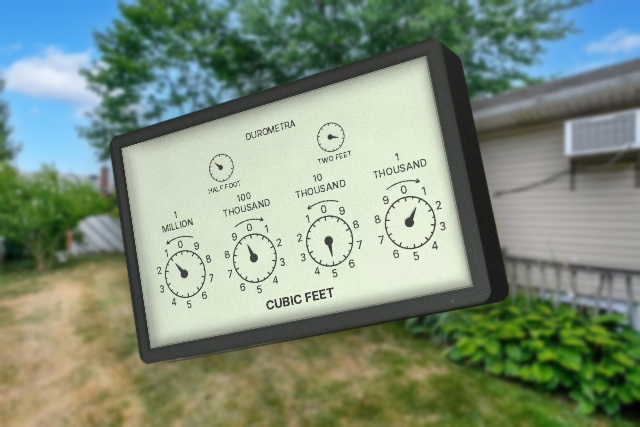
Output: 95100 ft³
